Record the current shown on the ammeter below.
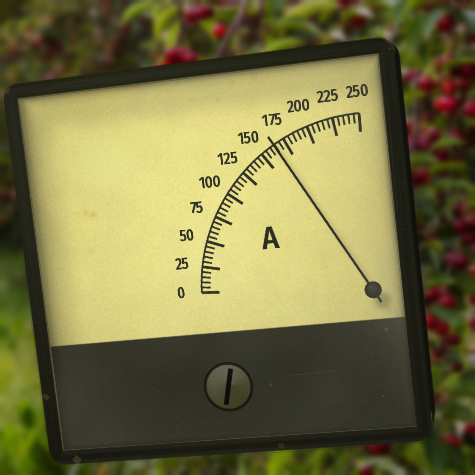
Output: 165 A
